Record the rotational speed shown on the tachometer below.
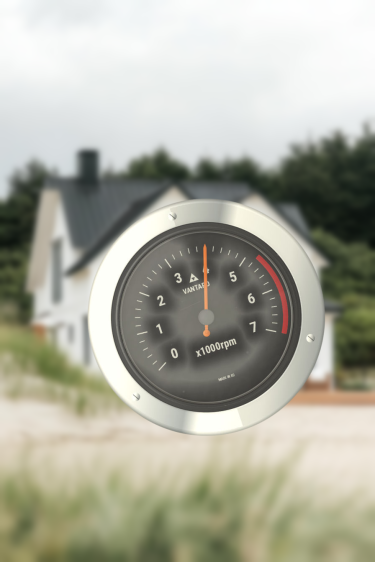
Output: 4000 rpm
